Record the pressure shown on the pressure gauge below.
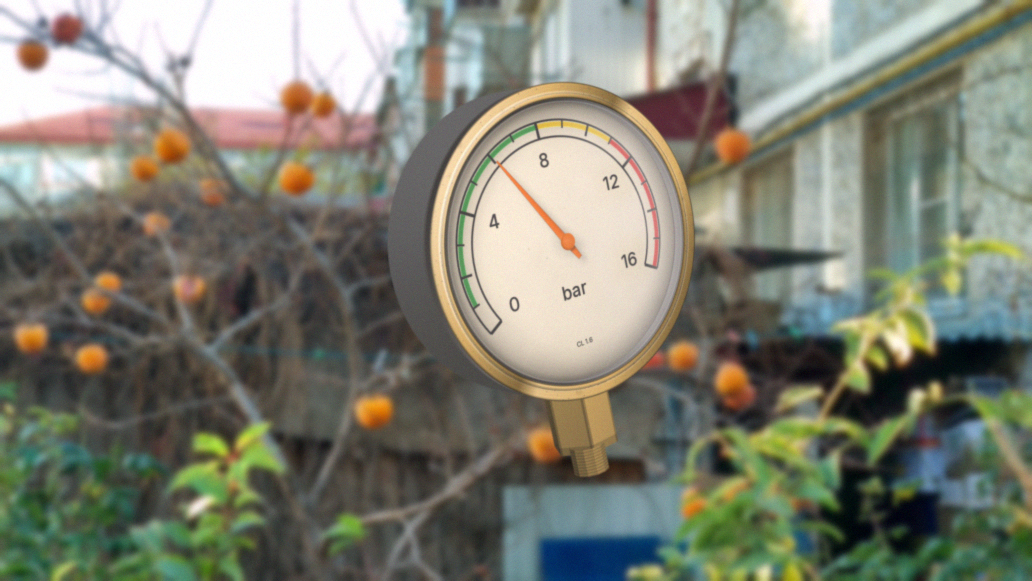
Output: 6 bar
